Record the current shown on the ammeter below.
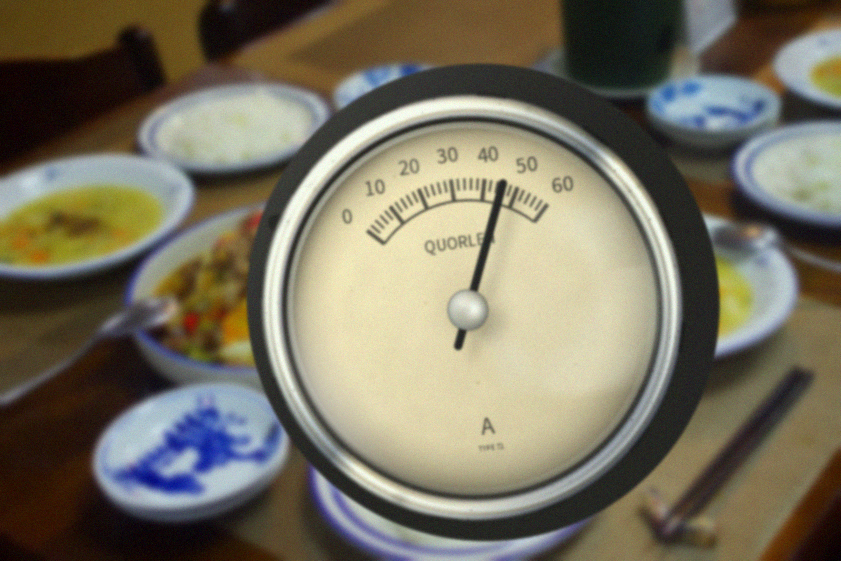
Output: 46 A
